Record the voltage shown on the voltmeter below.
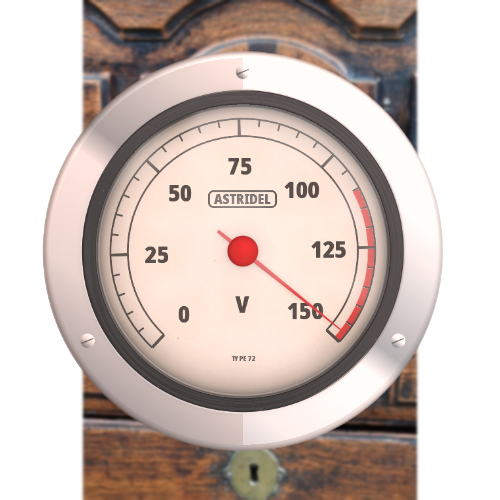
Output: 147.5 V
